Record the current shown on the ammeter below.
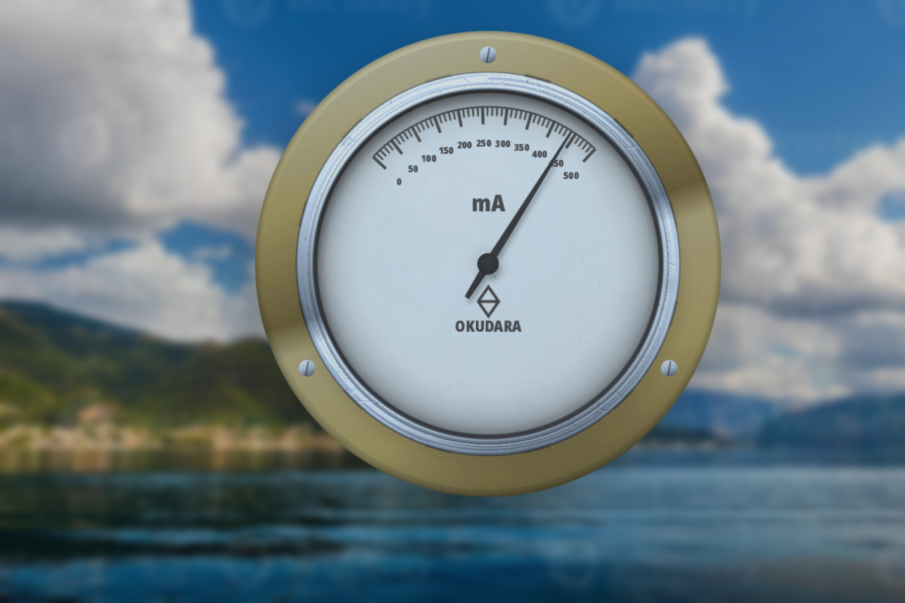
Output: 440 mA
